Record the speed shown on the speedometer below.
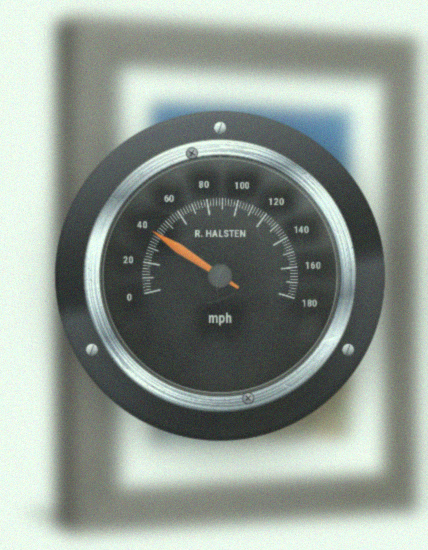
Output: 40 mph
